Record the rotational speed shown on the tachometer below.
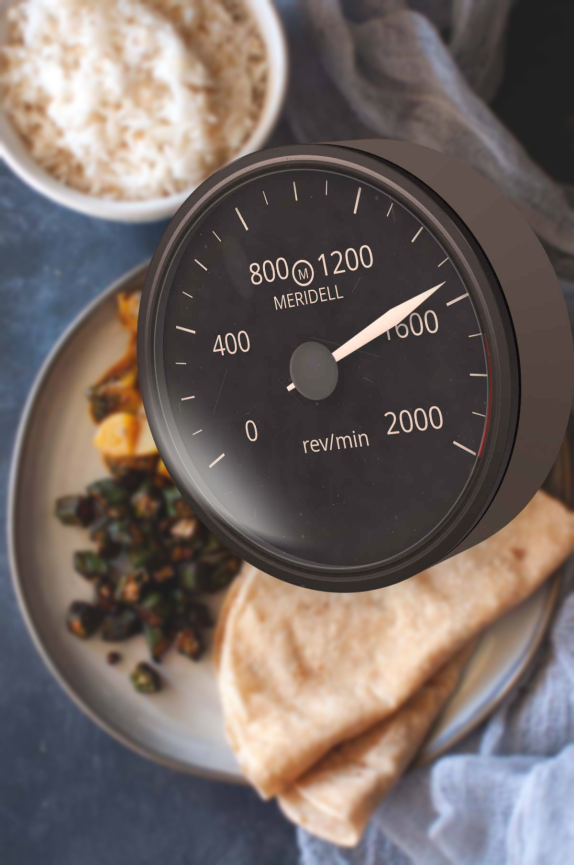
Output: 1550 rpm
